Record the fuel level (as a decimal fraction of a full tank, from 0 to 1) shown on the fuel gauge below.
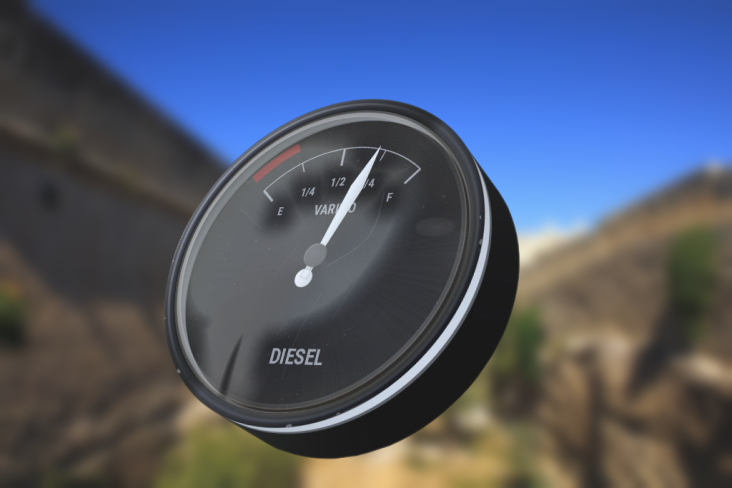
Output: 0.75
